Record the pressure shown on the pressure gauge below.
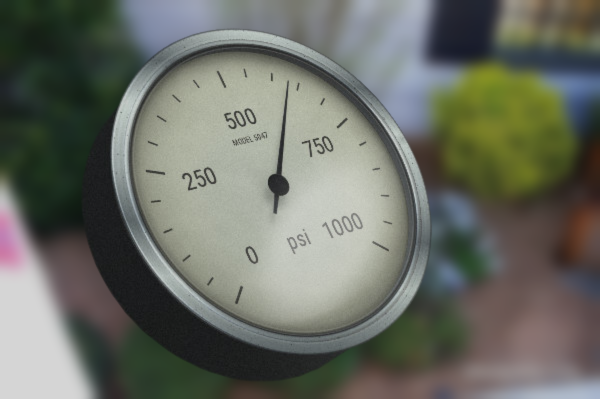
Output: 625 psi
